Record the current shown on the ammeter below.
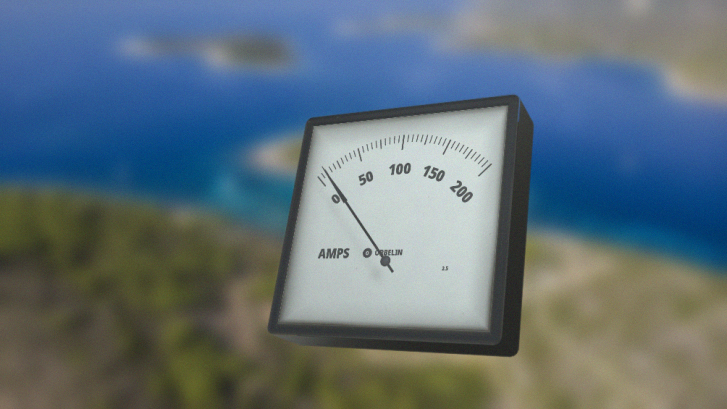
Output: 10 A
